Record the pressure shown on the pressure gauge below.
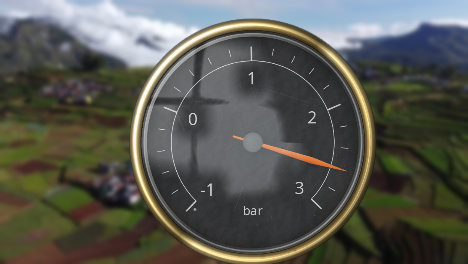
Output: 2.6 bar
